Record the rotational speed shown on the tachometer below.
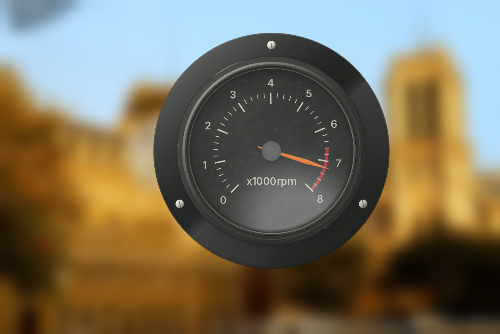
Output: 7200 rpm
